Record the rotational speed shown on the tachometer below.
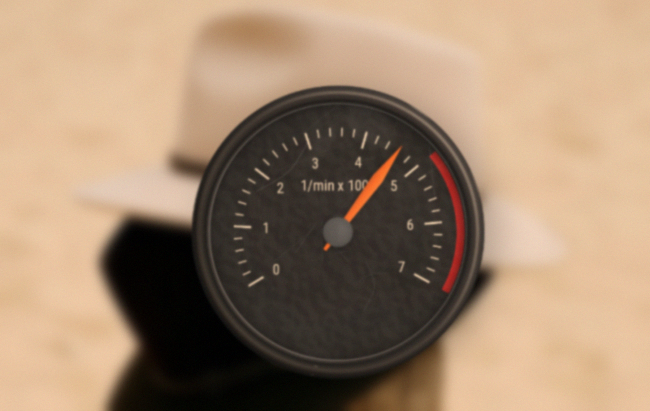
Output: 4600 rpm
